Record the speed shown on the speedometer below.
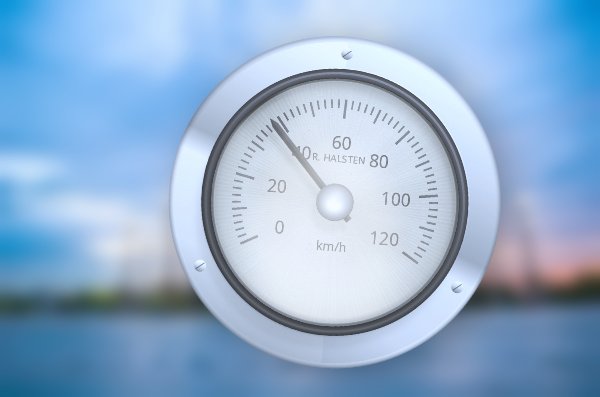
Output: 38 km/h
